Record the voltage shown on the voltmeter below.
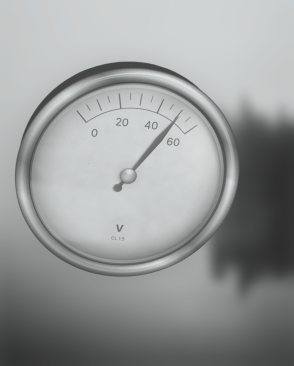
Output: 50 V
